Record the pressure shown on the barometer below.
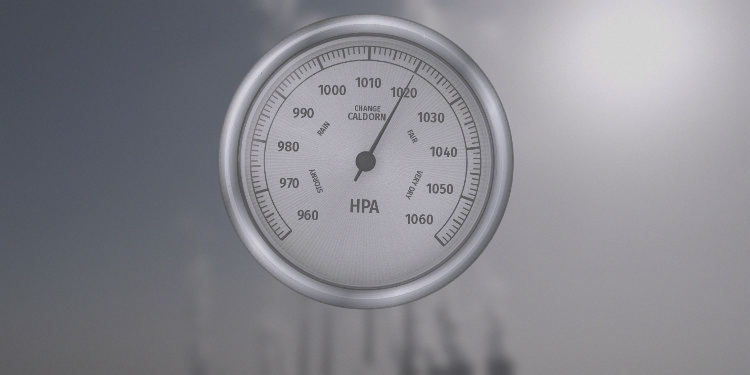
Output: 1020 hPa
